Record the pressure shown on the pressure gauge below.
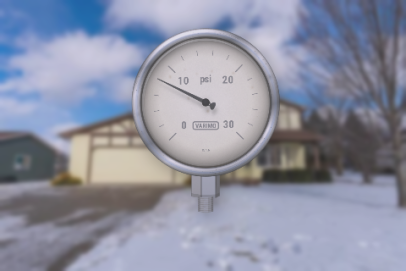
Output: 8 psi
